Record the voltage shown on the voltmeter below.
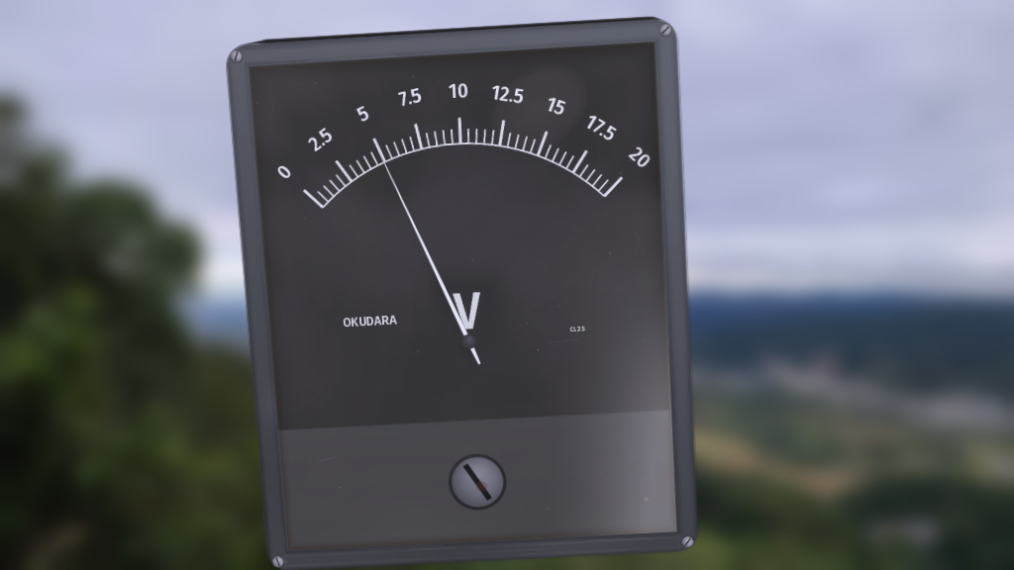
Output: 5 V
